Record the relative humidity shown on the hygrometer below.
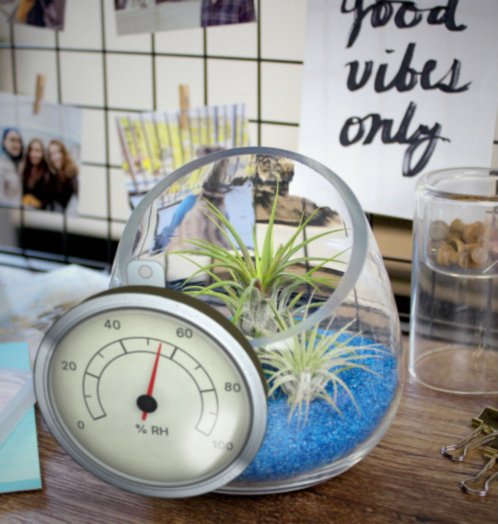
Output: 55 %
